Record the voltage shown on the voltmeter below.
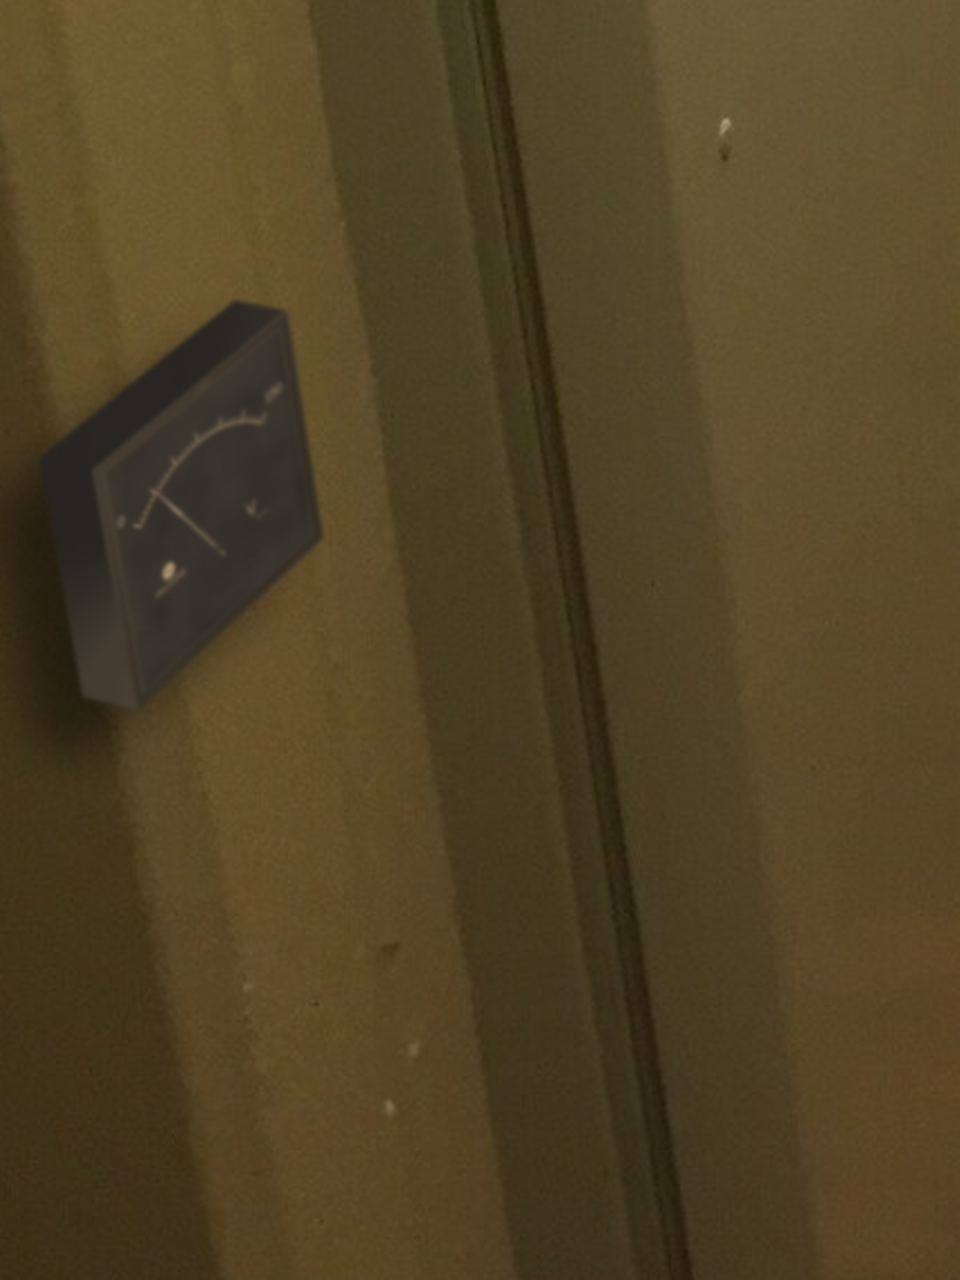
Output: 25 V
